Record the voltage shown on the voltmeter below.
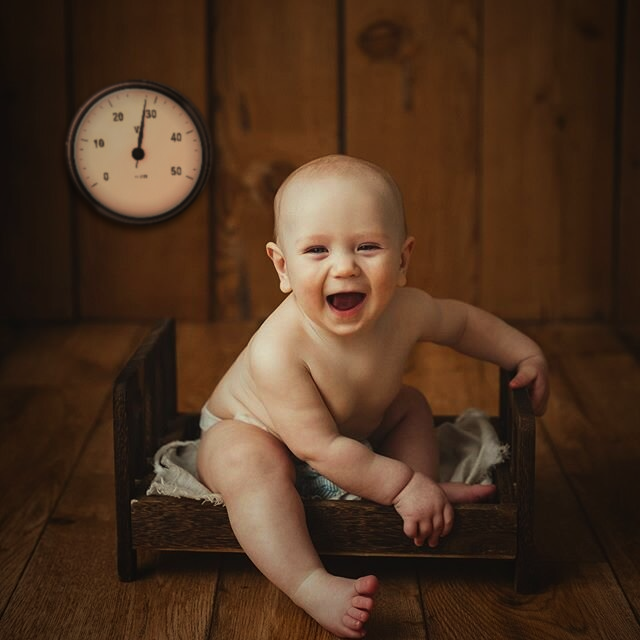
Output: 28 V
